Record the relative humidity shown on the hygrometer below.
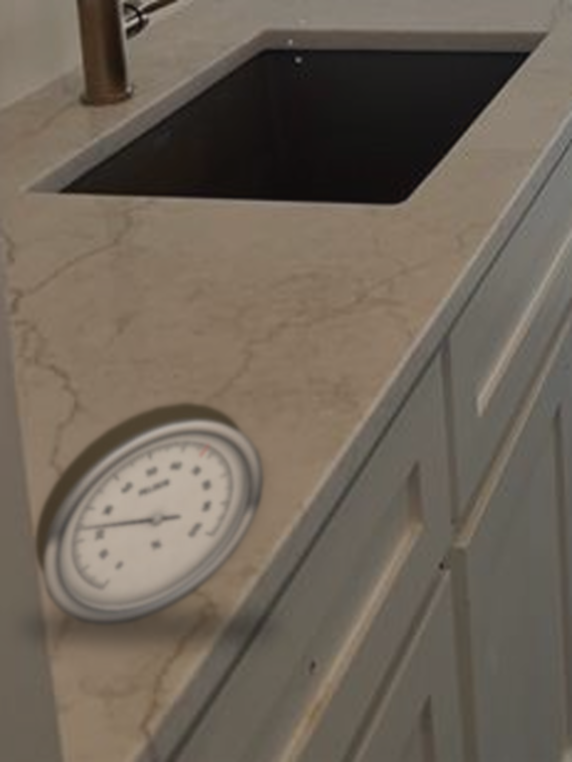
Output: 25 %
